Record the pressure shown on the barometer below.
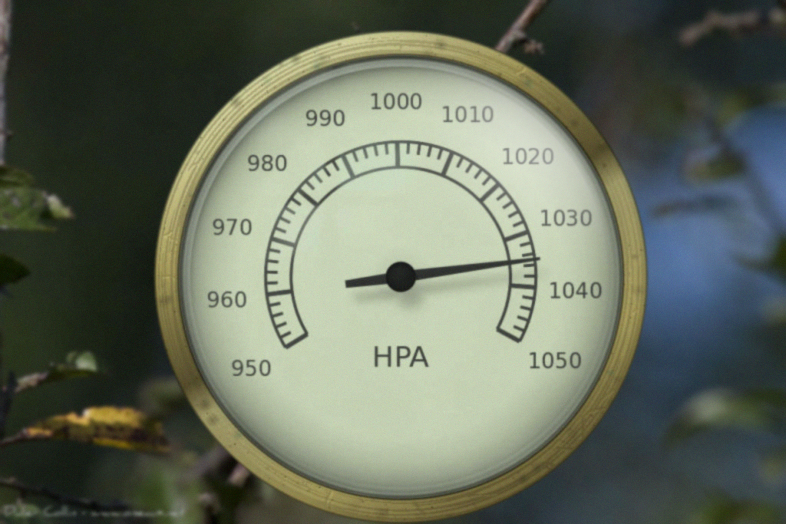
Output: 1035 hPa
